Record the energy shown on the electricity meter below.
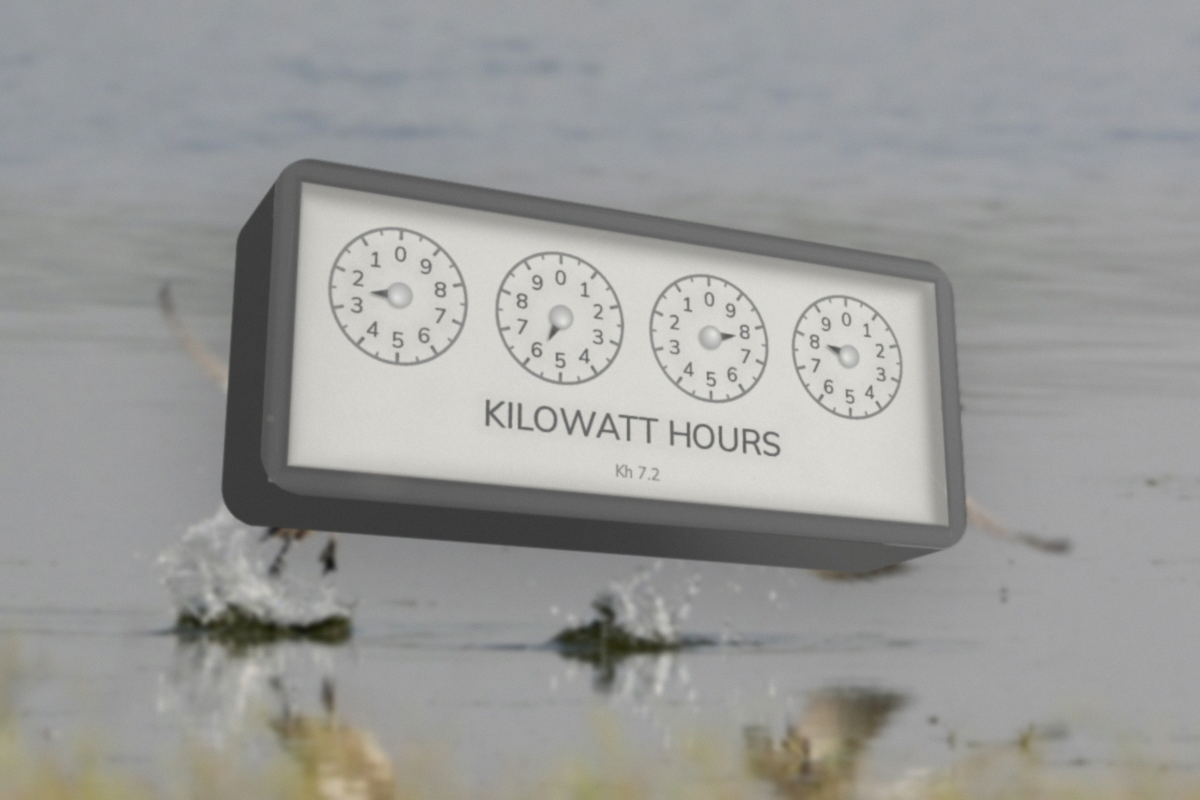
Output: 2578 kWh
